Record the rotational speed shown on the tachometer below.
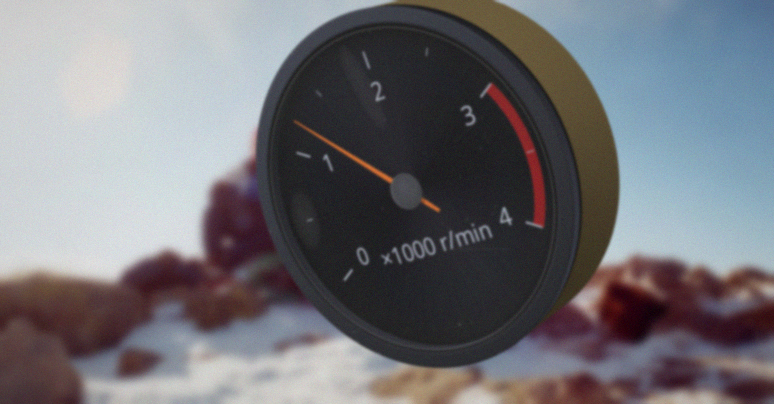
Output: 1250 rpm
